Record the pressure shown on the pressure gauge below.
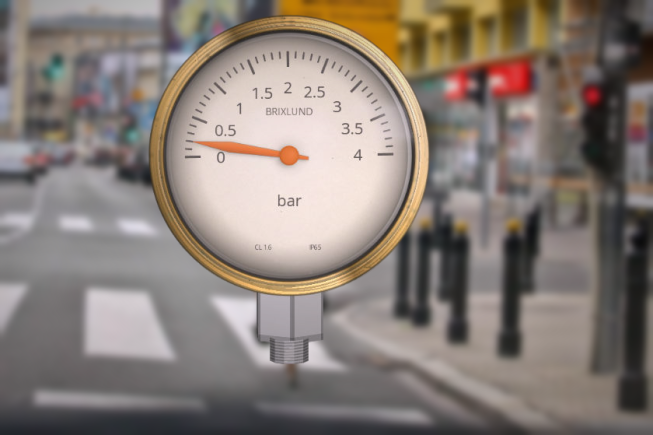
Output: 0.2 bar
